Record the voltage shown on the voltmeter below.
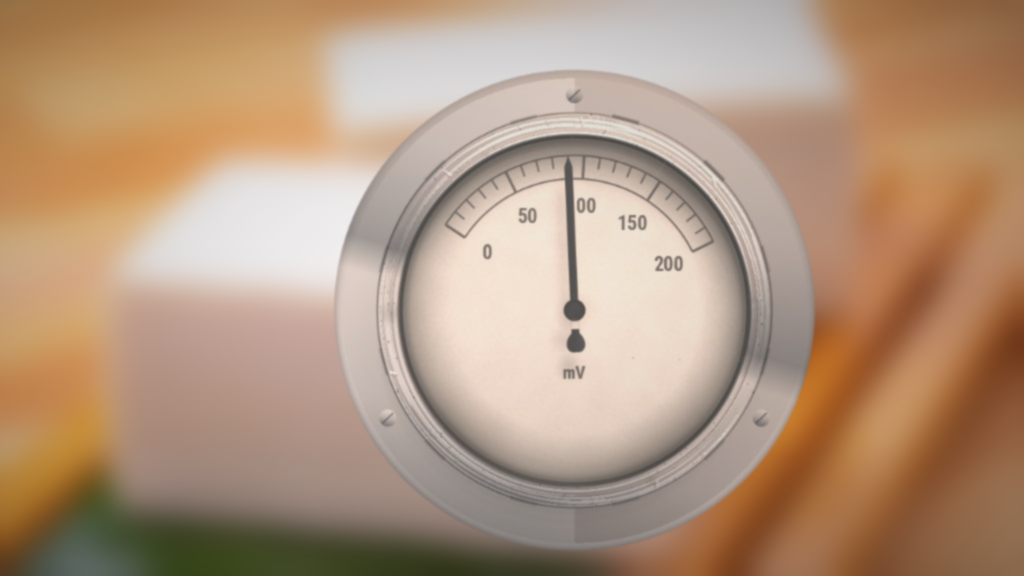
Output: 90 mV
